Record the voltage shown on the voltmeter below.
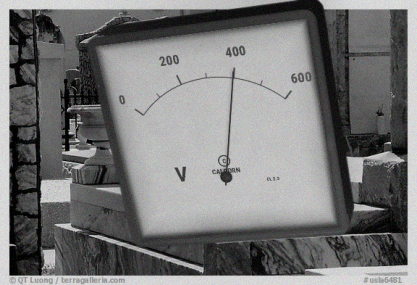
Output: 400 V
